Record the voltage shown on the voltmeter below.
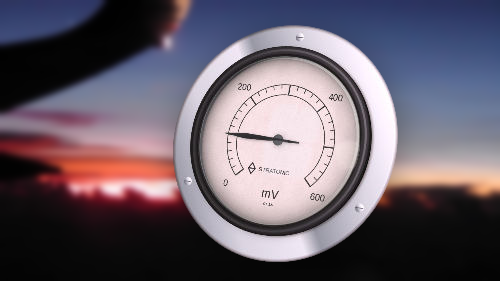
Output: 100 mV
